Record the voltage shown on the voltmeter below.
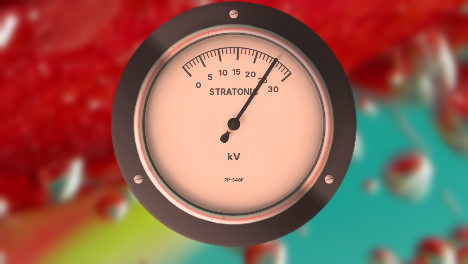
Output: 25 kV
